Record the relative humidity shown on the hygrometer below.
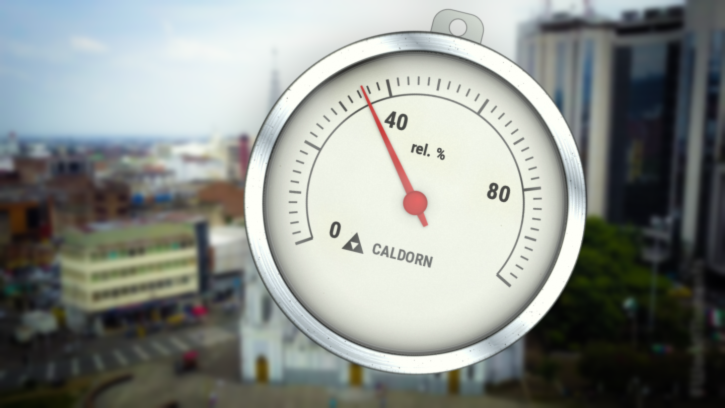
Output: 35 %
